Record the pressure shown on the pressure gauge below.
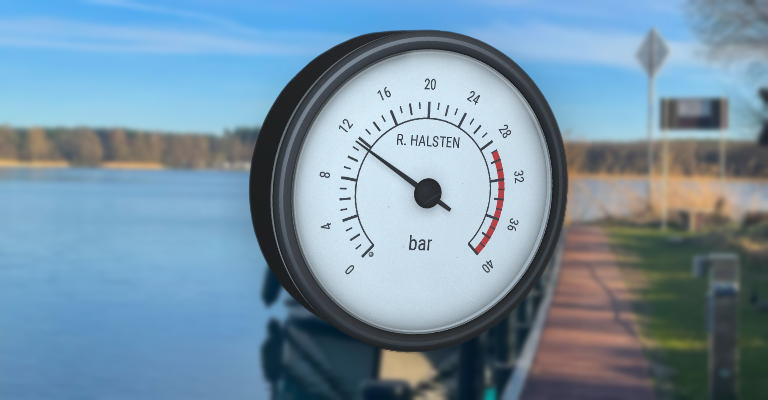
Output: 11.5 bar
